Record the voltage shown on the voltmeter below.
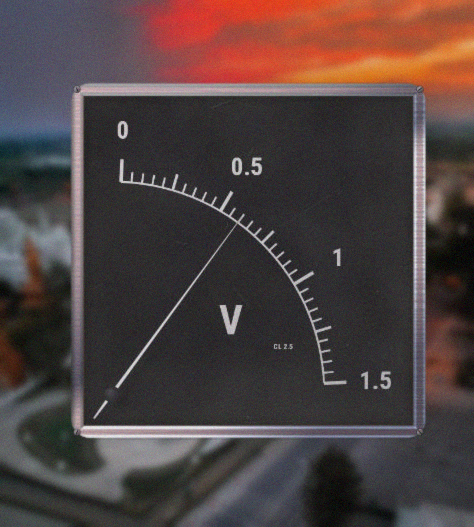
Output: 0.6 V
